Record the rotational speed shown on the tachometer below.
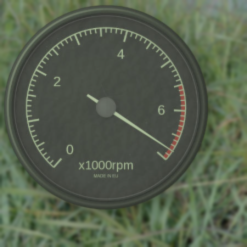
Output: 6800 rpm
